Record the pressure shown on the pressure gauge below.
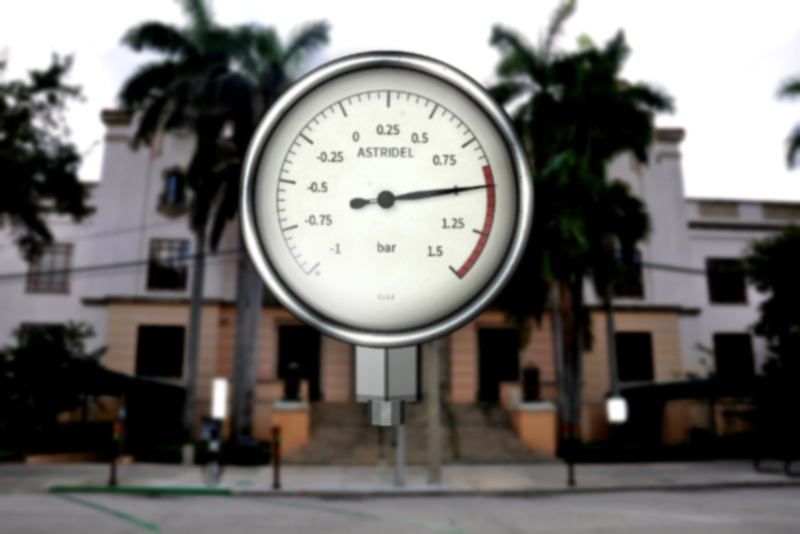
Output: 1 bar
